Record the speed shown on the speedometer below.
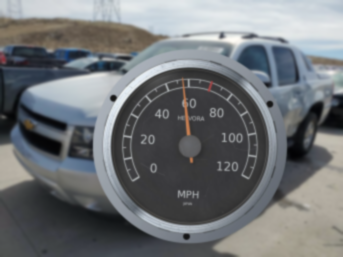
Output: 57.5 mph
